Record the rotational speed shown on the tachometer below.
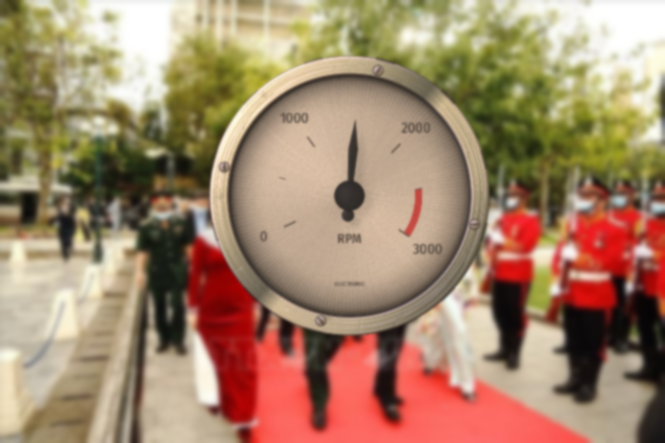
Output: 1500 rpm
